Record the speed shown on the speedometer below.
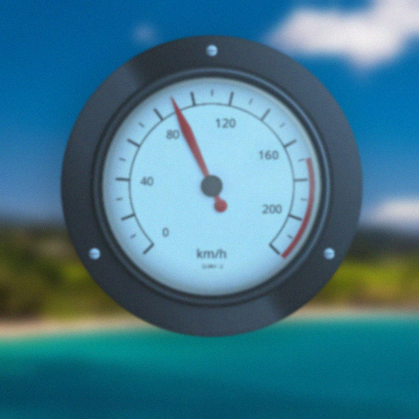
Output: 90 km/h
